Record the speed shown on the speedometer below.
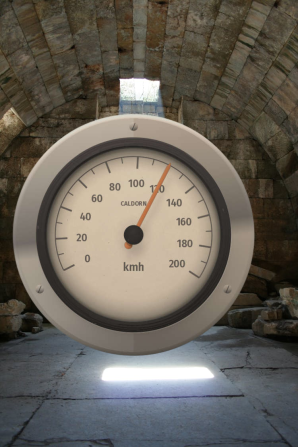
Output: 120 km/h
